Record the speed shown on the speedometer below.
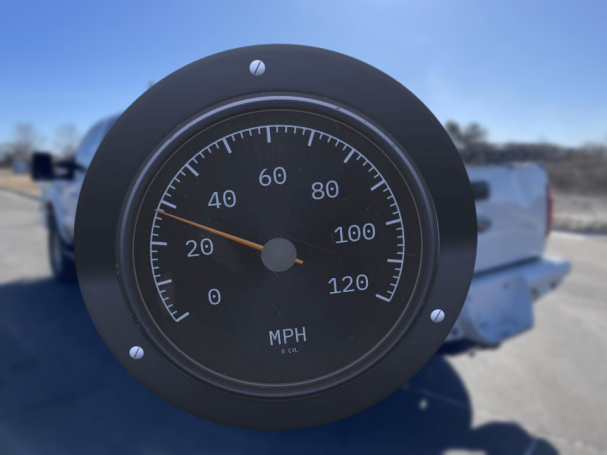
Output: 28 mph
